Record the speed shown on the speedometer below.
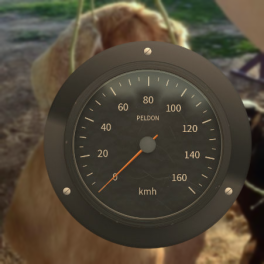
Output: 0 km/h
